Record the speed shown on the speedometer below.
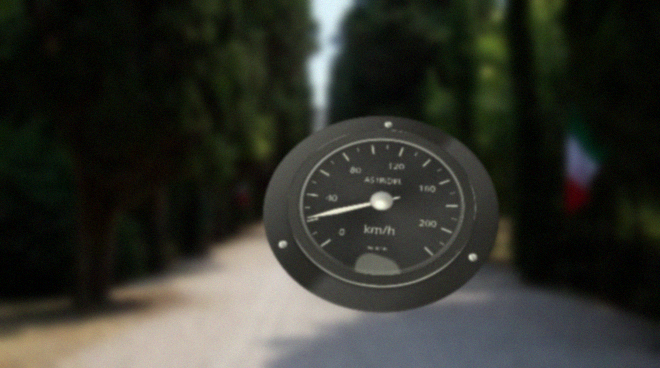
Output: 20 km/h
